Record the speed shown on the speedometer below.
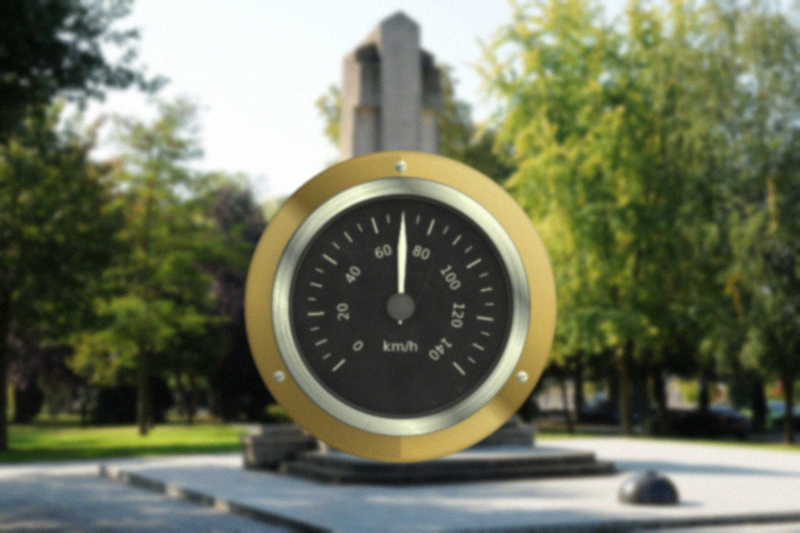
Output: 70 km/h
